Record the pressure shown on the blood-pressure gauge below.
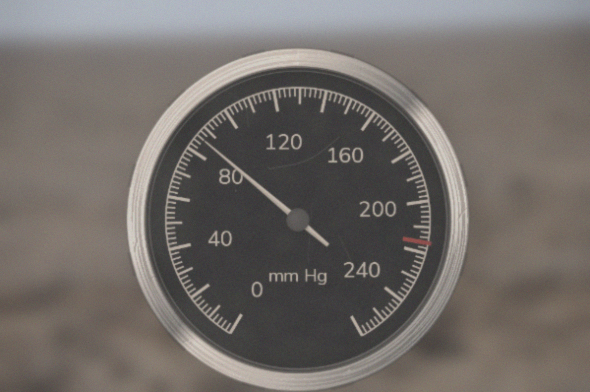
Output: 86 mmHg
